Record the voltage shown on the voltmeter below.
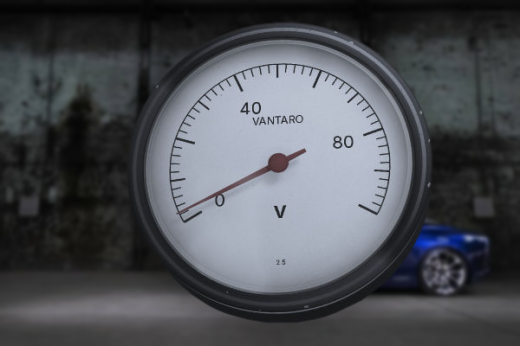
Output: 2 V
